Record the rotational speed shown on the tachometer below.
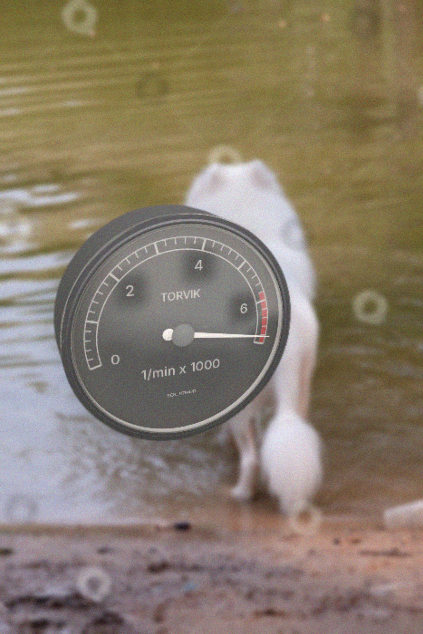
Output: 6800 rpm
